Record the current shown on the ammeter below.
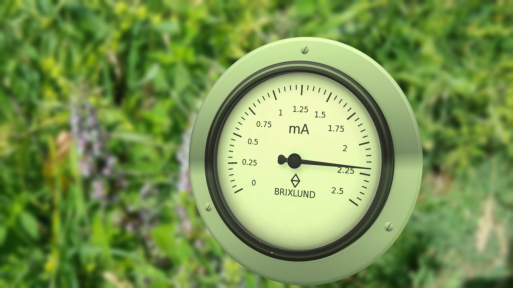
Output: 2.2 mA
